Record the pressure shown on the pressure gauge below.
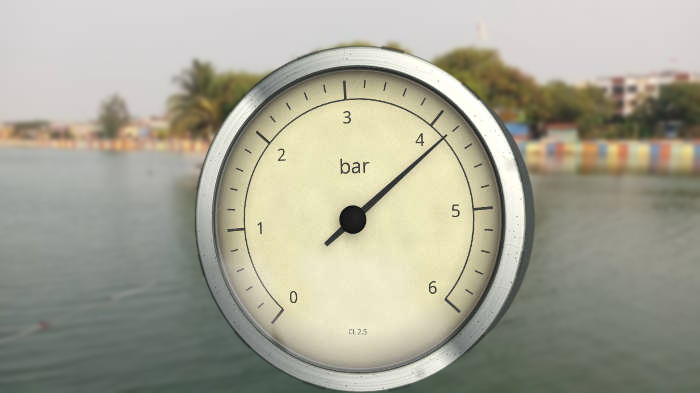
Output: 4.2 bar
